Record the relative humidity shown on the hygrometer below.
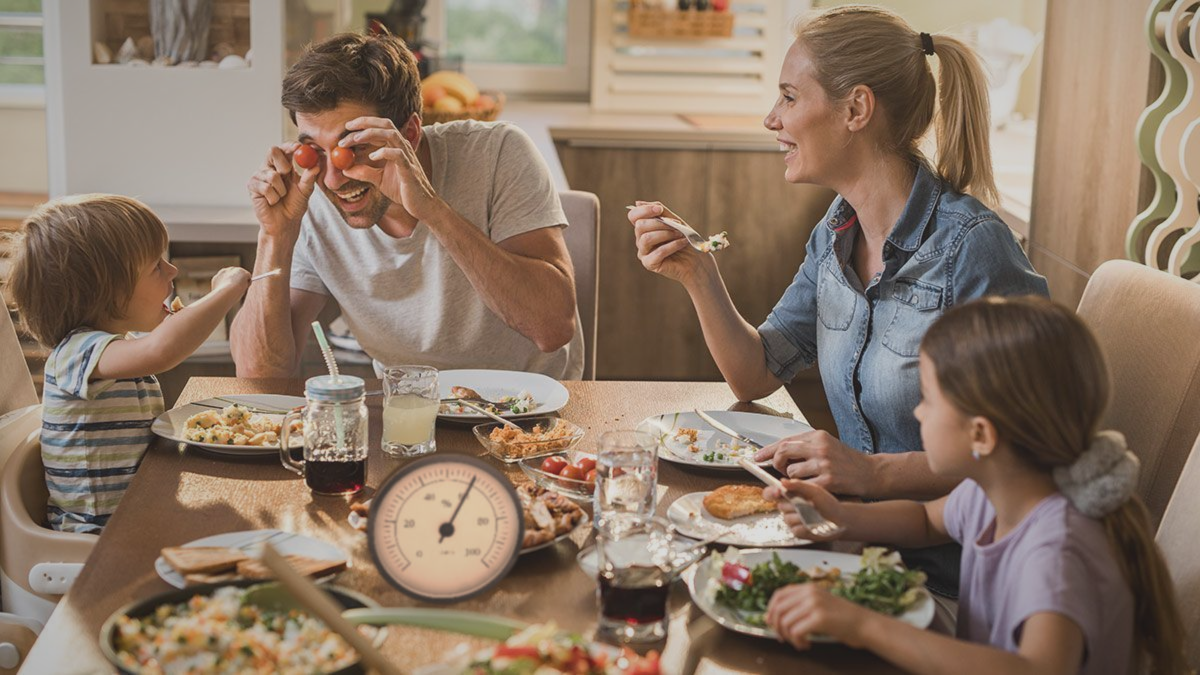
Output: 60 %
